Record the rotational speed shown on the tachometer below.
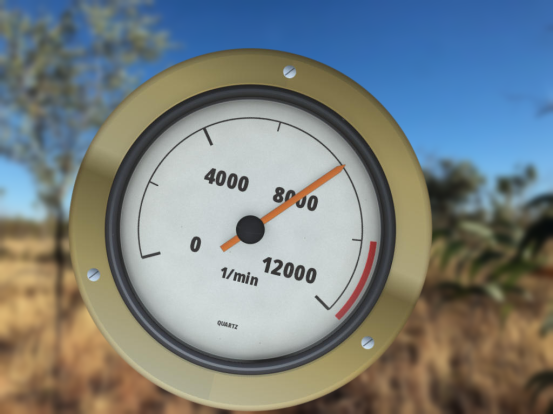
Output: 8000 rpm
